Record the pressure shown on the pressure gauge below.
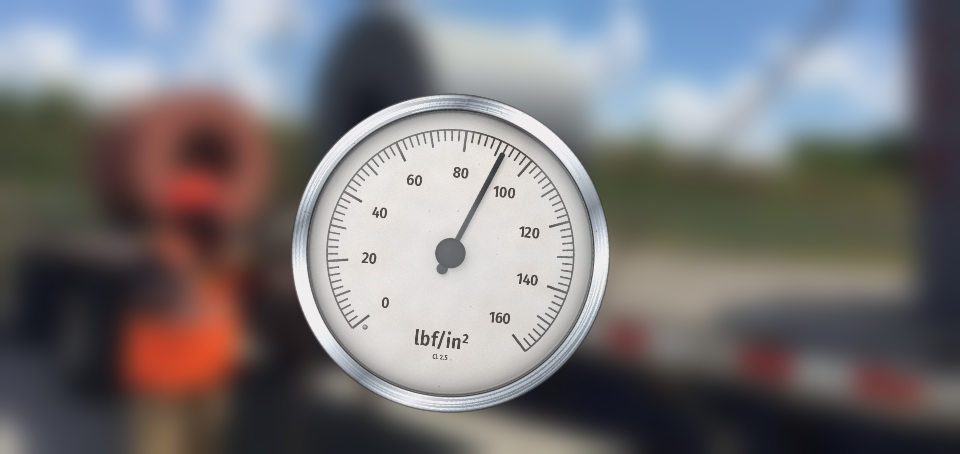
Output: 92 psi
